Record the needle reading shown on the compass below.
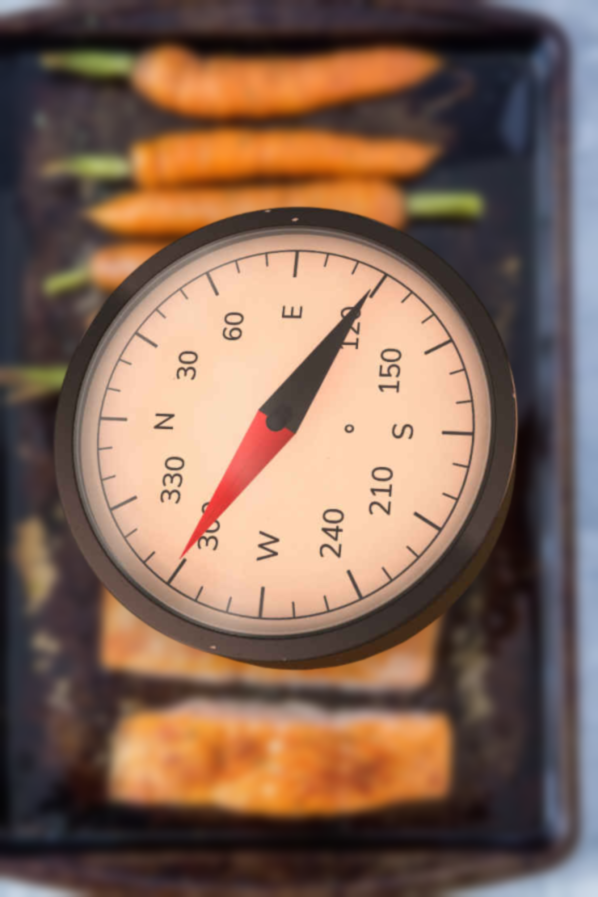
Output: 300 °
